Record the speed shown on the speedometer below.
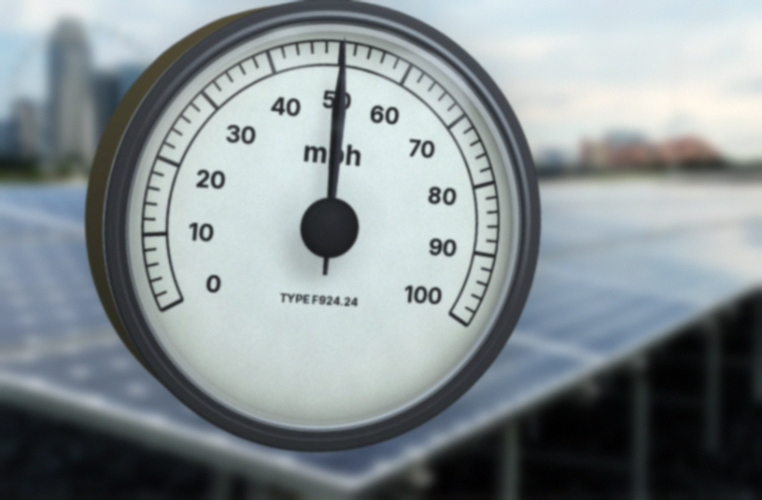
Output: 50 mph
